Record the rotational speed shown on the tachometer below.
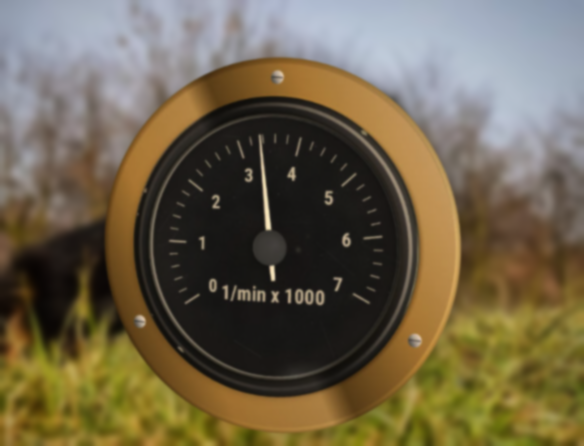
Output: 3400 rpm
